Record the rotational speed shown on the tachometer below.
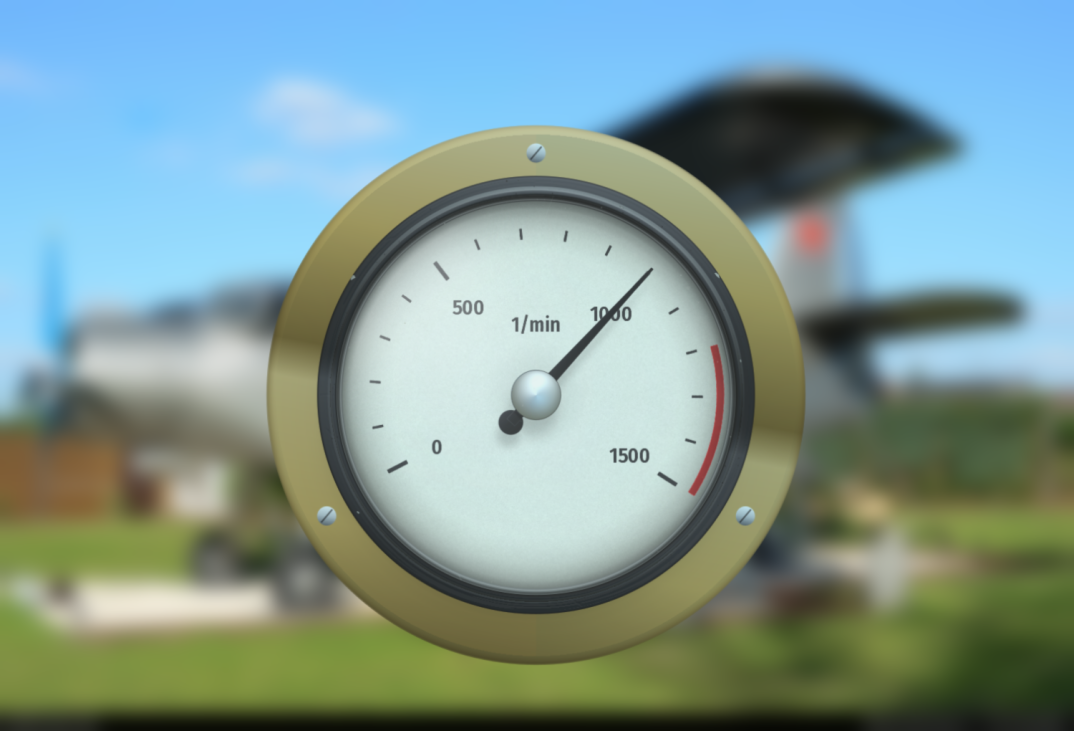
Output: 1000 rpm
